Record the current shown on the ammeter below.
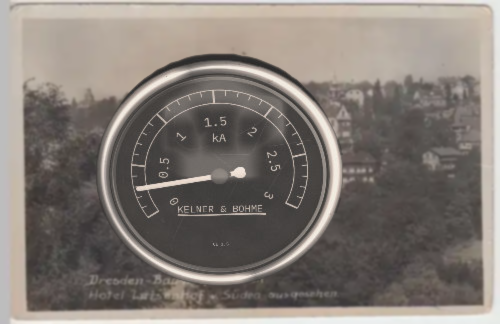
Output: 0.3 kA
